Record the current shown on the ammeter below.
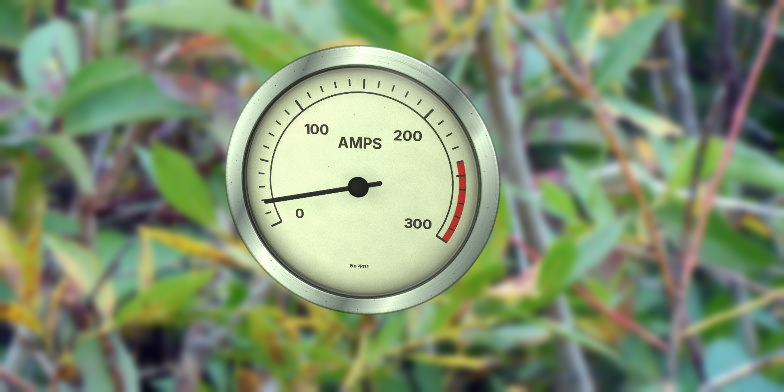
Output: 20 A
